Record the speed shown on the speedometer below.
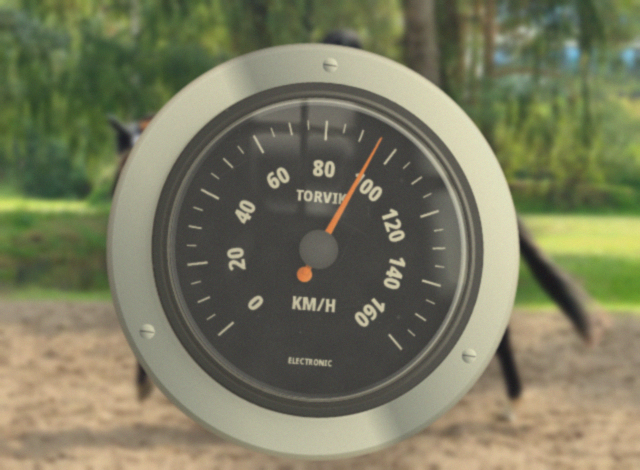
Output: 95 km/h
